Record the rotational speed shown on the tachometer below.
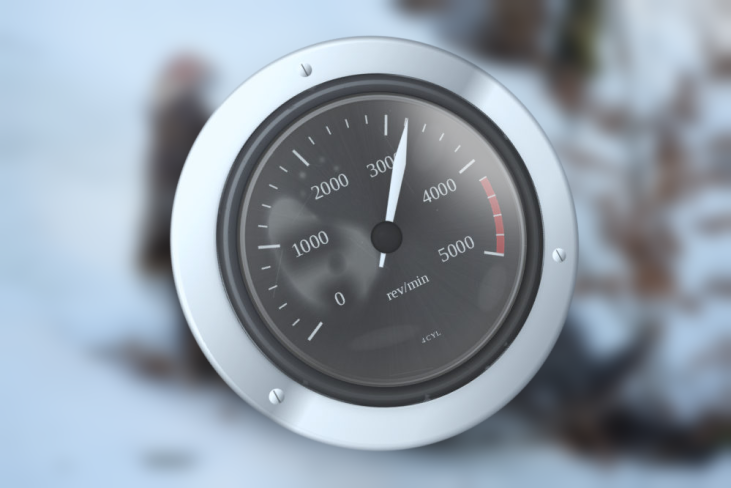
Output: 3200 rpm
